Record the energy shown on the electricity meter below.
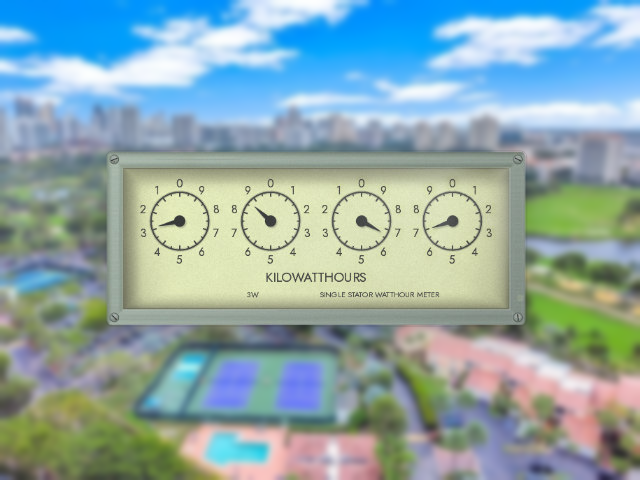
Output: 2867 kWh
